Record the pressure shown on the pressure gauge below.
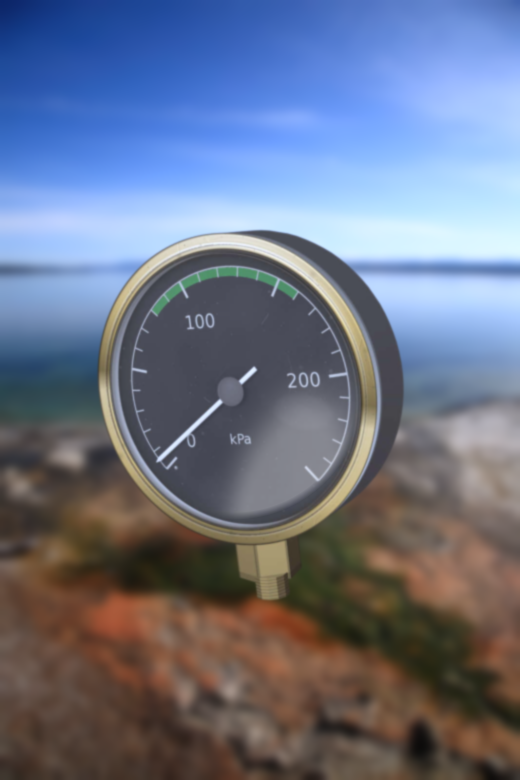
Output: 5 kPa
